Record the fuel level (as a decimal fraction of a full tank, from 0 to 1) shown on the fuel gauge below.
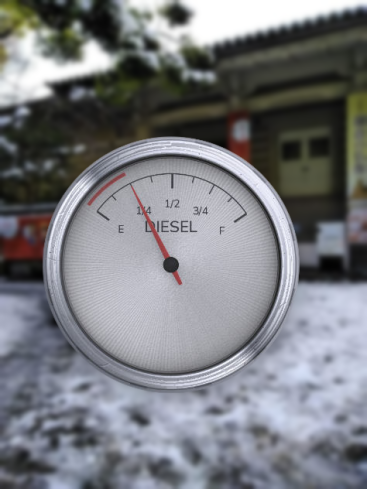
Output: 0.25
